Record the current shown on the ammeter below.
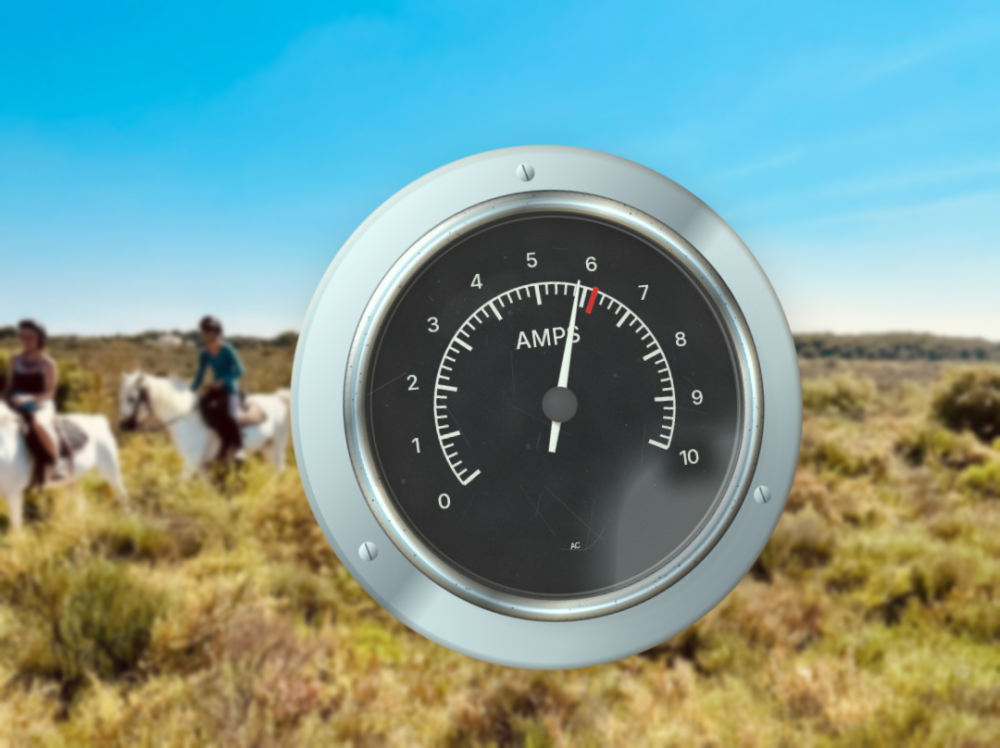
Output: 5.8 A
